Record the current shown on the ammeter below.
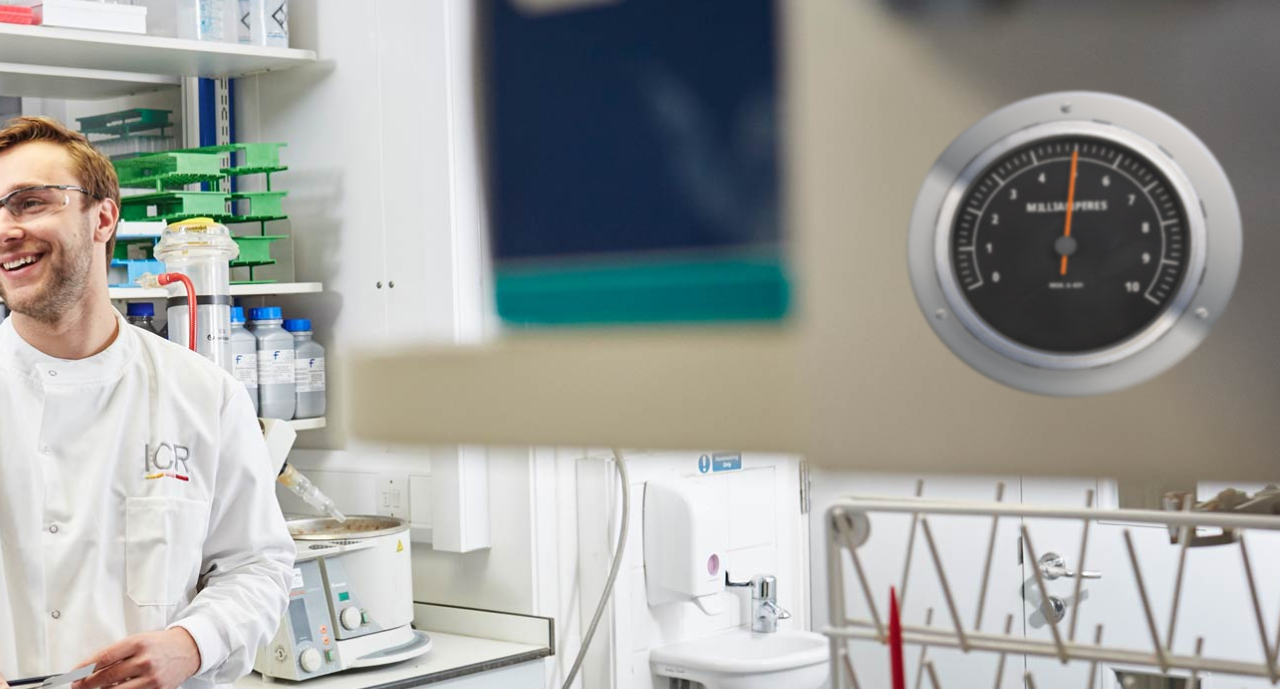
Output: 5 mA
